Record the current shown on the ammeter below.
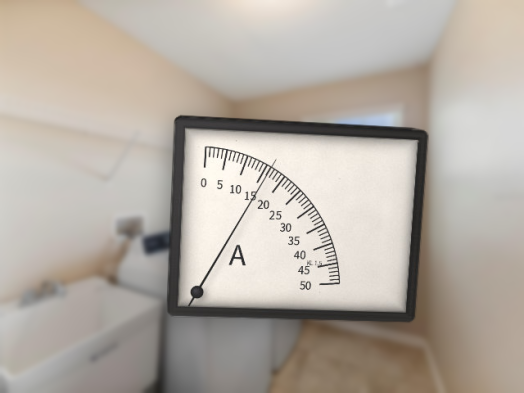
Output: 16 A
